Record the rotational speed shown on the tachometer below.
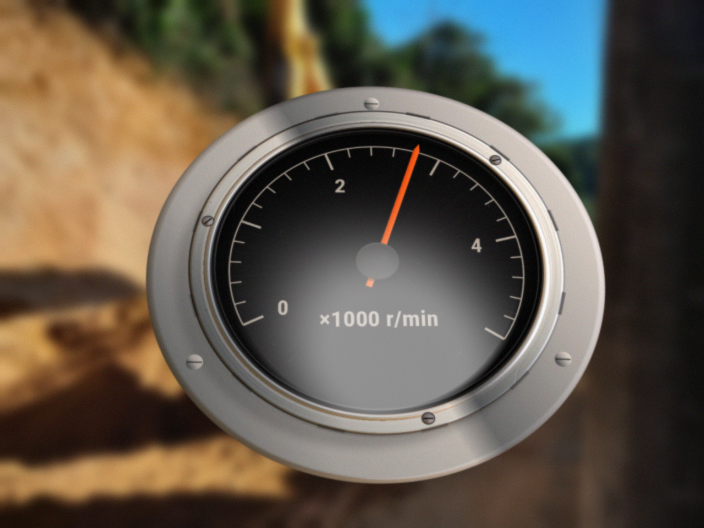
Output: 2800 rpm
